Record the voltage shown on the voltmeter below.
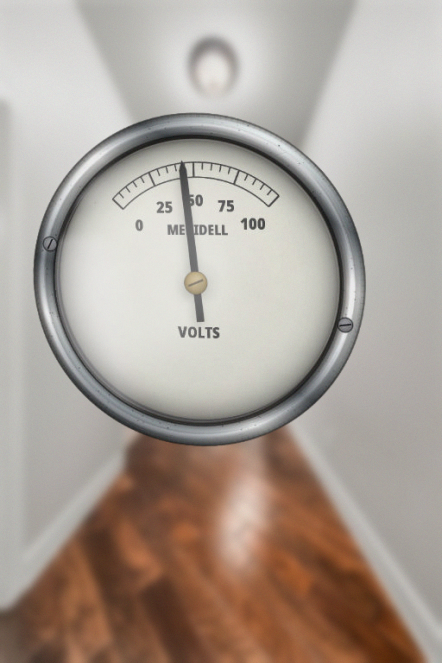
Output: 45 V
